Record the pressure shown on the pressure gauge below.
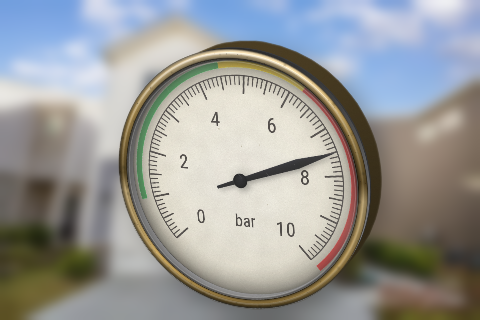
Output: 7.5 bar
